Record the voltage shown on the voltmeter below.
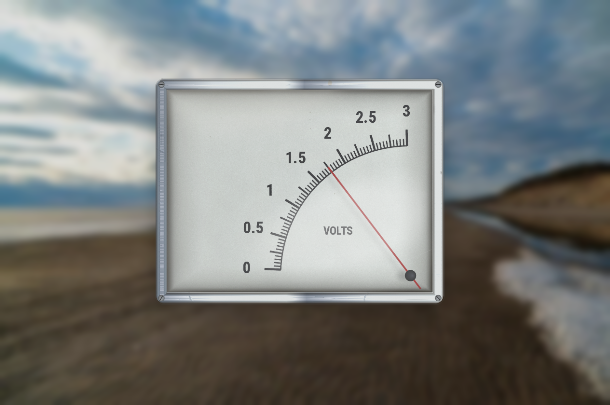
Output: 1.75 V
